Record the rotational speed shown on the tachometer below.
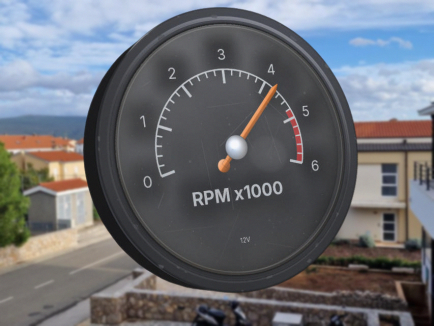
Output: 4200 rpm
